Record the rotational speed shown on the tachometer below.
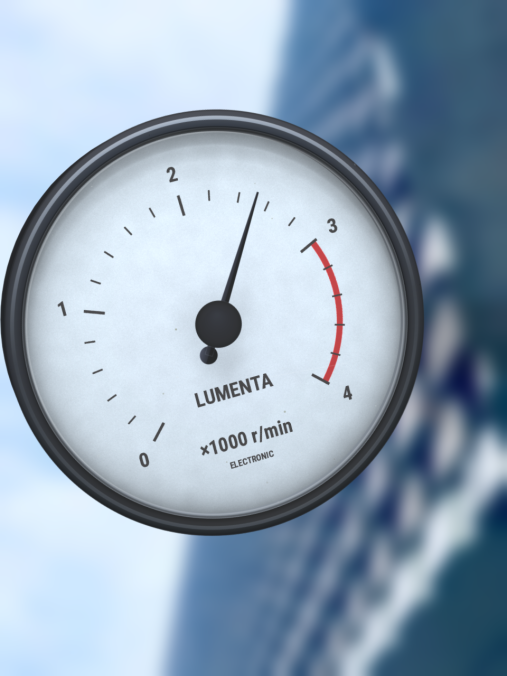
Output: 2500 rpm
